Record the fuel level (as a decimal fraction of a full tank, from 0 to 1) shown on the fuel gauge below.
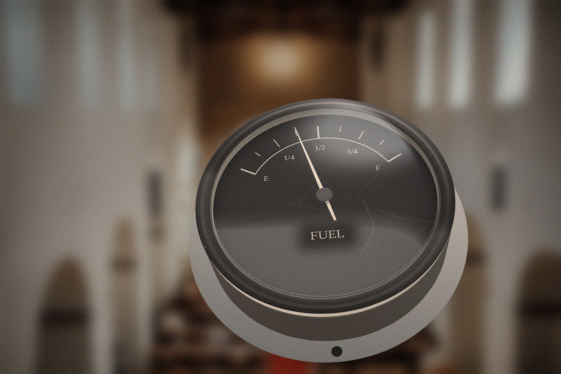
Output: 0.375
